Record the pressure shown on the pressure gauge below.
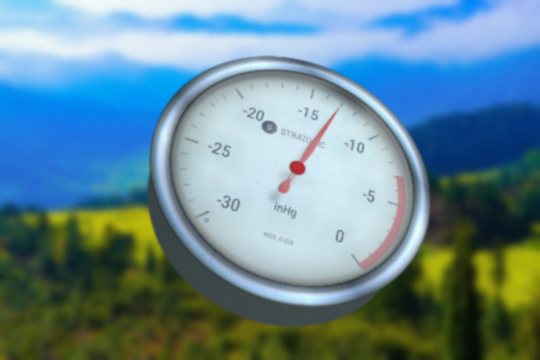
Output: -13 inHg
